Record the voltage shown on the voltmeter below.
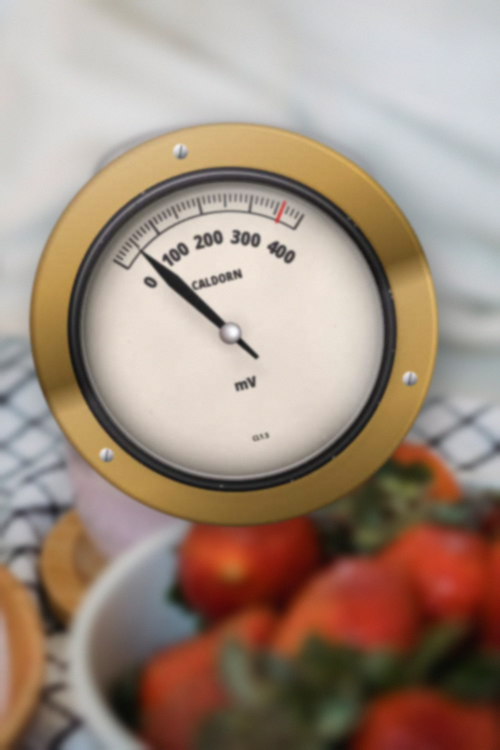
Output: 50 mV
